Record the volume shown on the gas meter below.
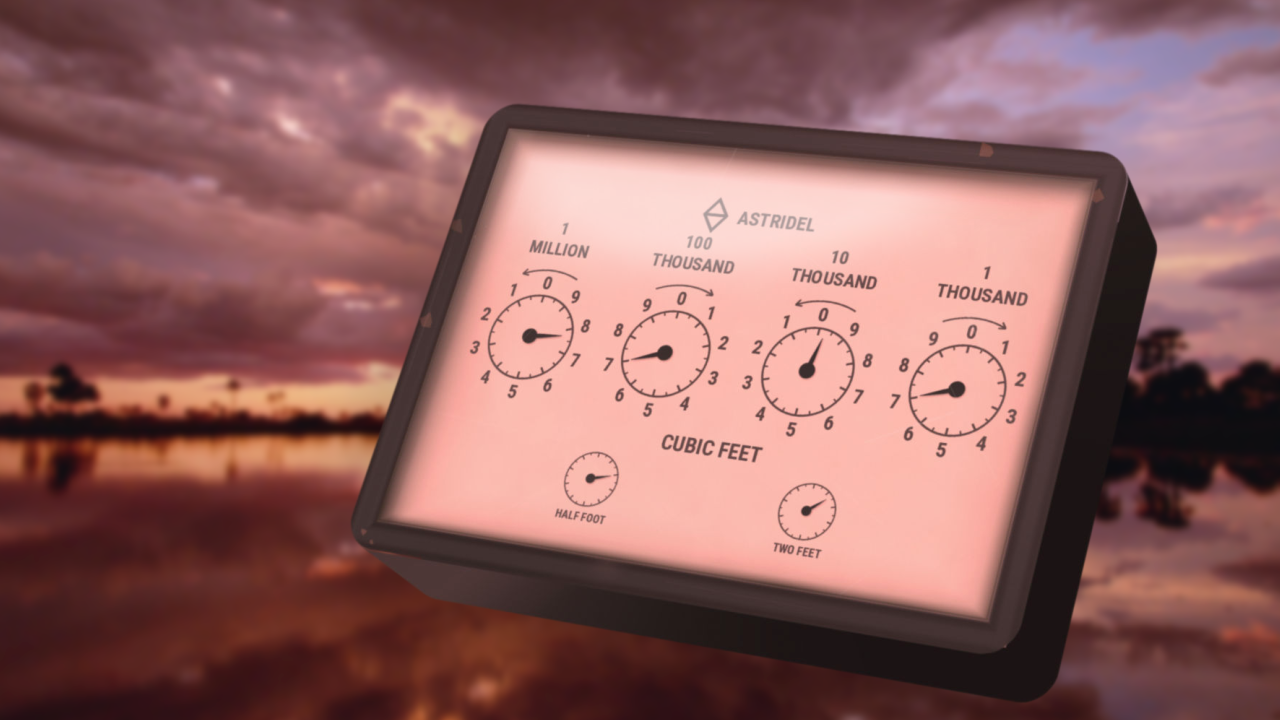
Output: 769700 ft³
